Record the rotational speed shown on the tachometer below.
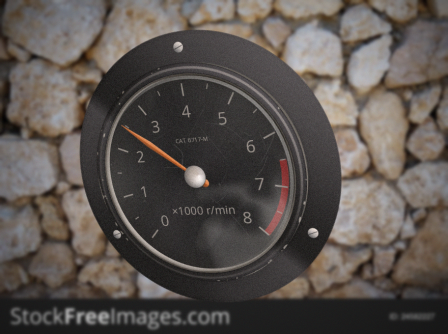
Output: 2500 rpm
